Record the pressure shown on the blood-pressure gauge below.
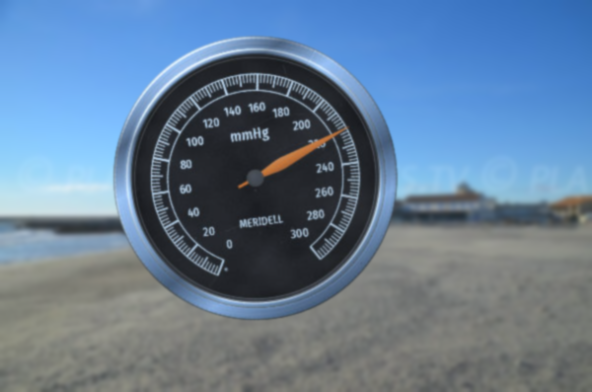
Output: 220 mmHg
